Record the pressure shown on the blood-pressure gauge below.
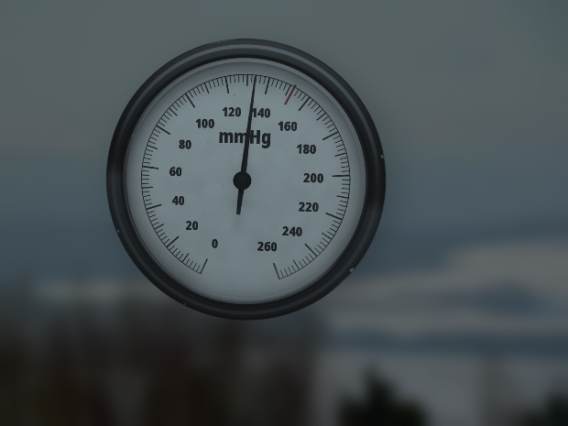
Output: 134 mmHg
